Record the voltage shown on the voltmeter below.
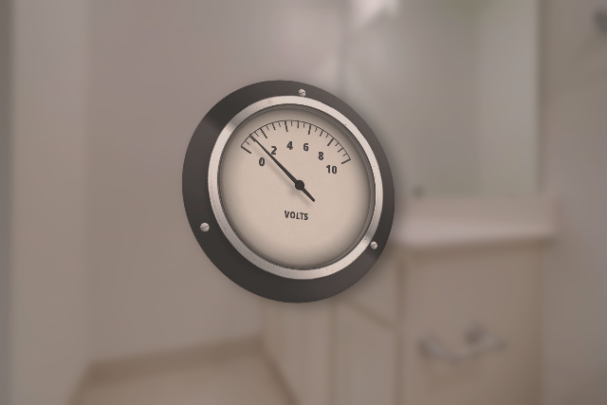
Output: 1 V
